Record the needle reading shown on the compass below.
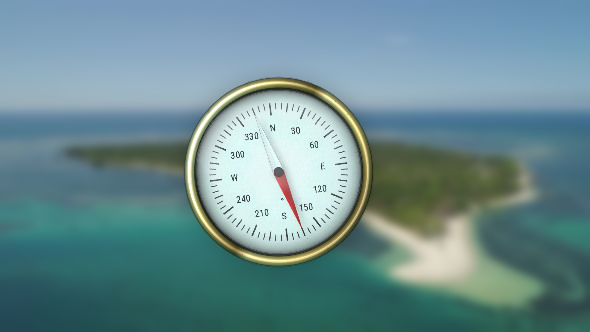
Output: 165 °
